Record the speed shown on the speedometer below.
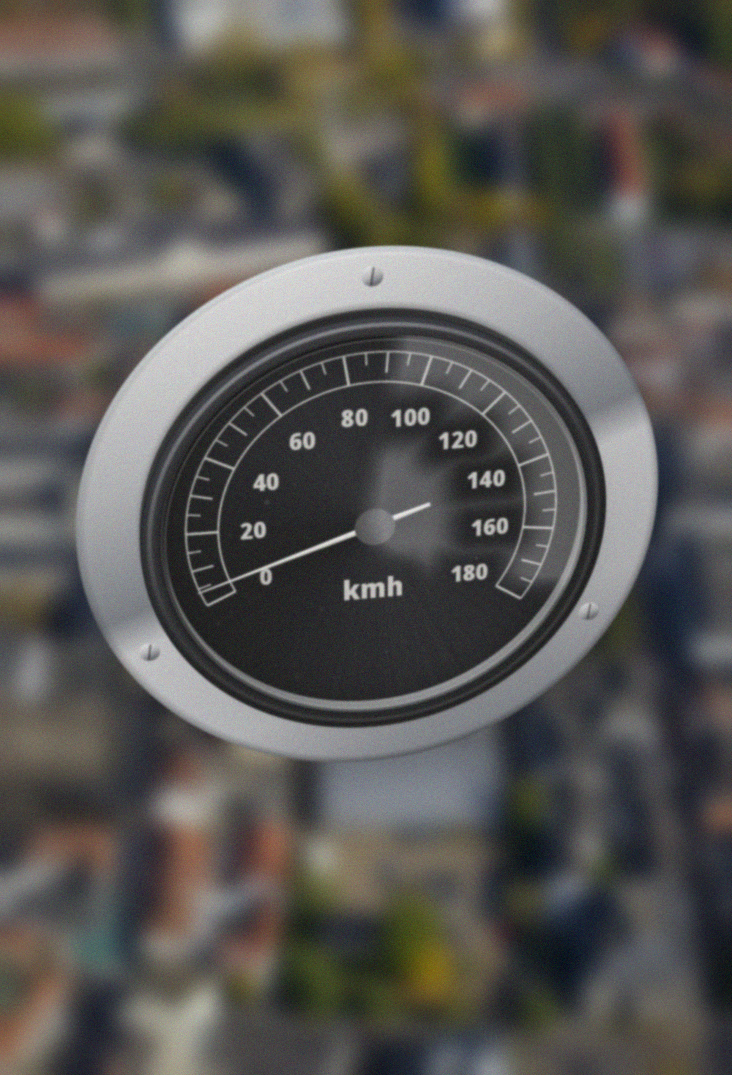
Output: 5 km/h
